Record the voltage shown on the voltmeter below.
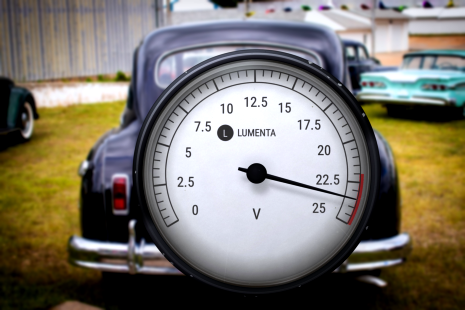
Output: 23.5 V
